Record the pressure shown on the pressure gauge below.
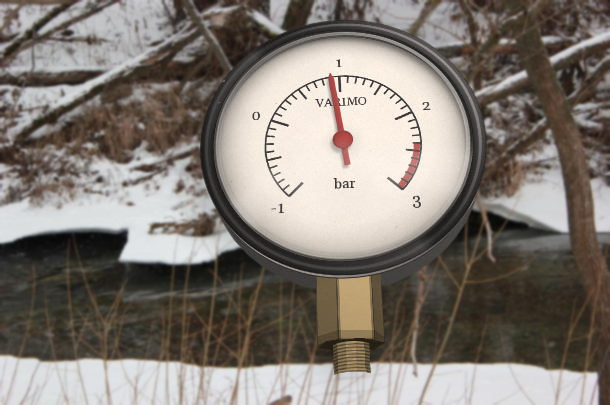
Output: 0.9 bar
